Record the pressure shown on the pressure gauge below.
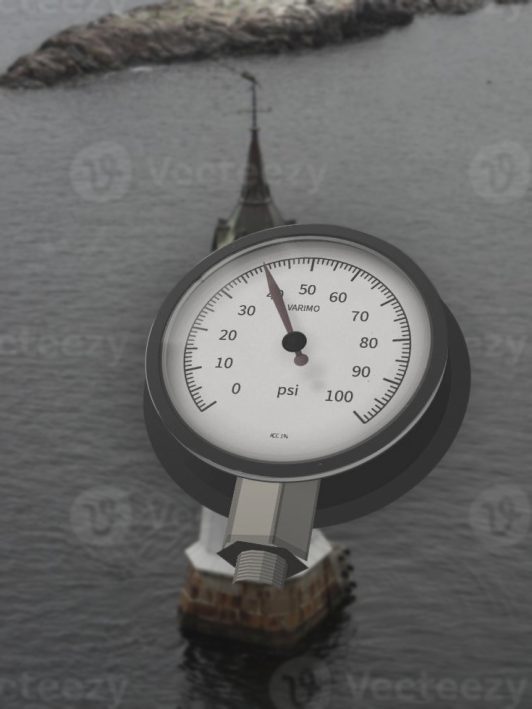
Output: 40 psi
